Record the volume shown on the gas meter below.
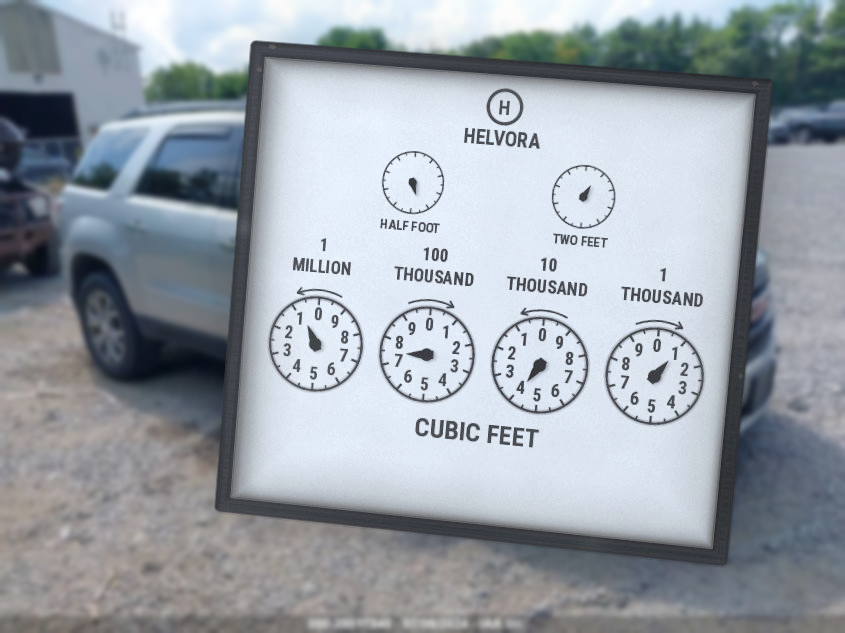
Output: 74100 ft³
